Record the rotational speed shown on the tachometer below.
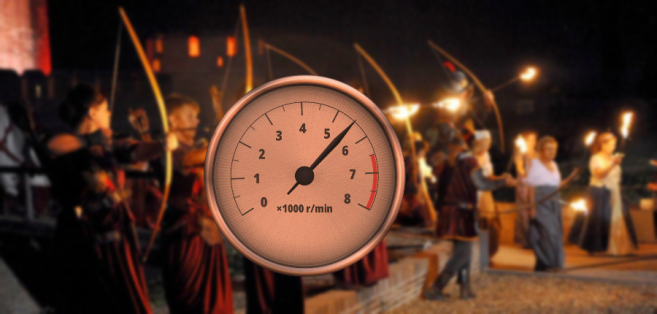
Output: 5500 rpm
